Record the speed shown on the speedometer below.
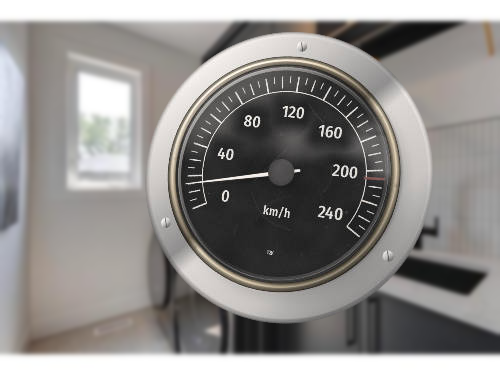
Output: 15 km/h
